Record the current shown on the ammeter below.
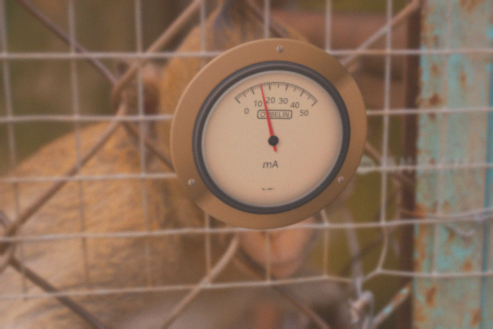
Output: 15 mA
